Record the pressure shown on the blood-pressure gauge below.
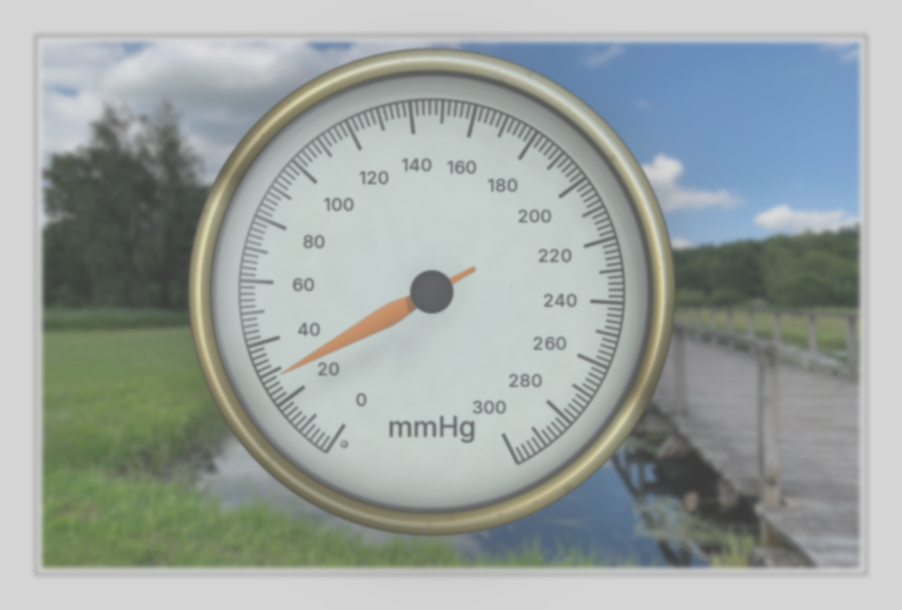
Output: 28 mmHg
